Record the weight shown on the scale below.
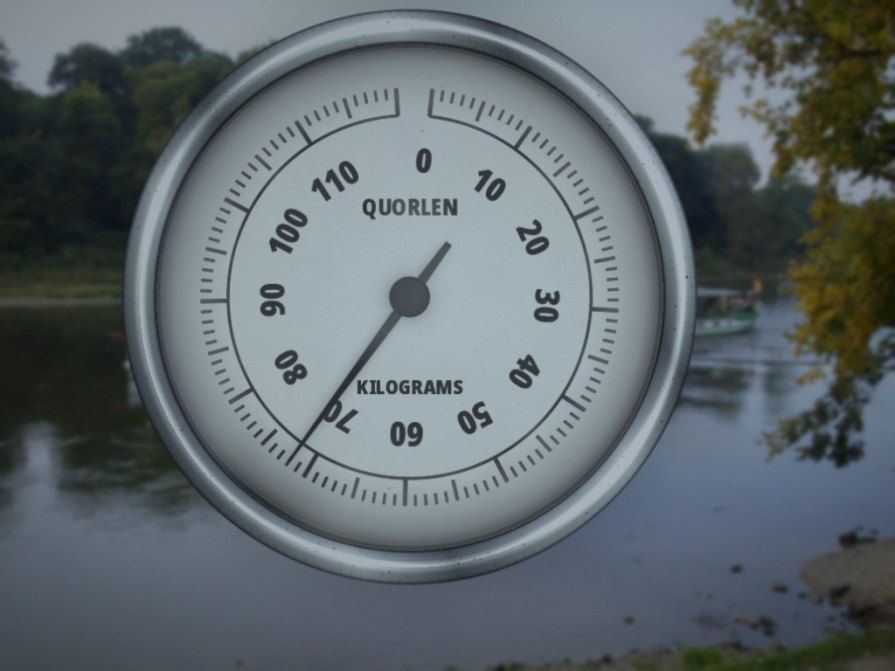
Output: 72 kg
